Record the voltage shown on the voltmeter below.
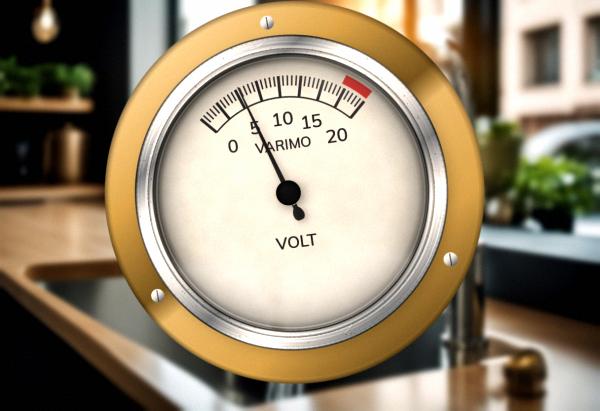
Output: 5.5 V
